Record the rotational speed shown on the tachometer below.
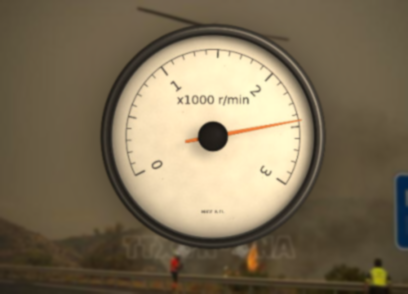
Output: 2450 rpm
